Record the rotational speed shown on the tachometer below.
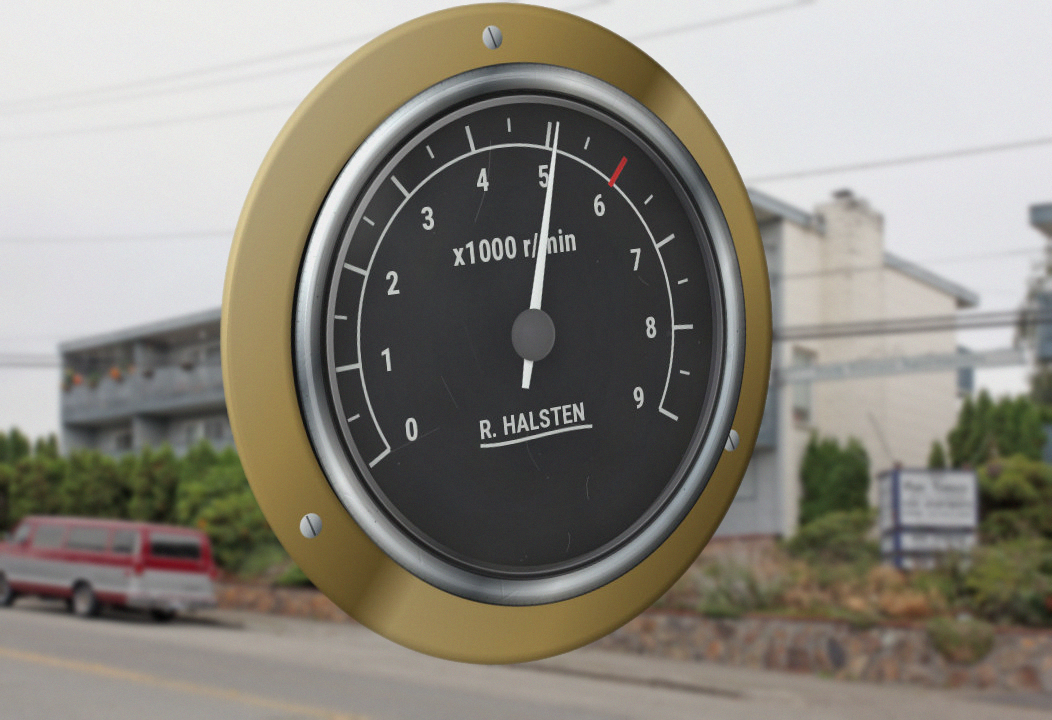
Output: 5000 rpm
